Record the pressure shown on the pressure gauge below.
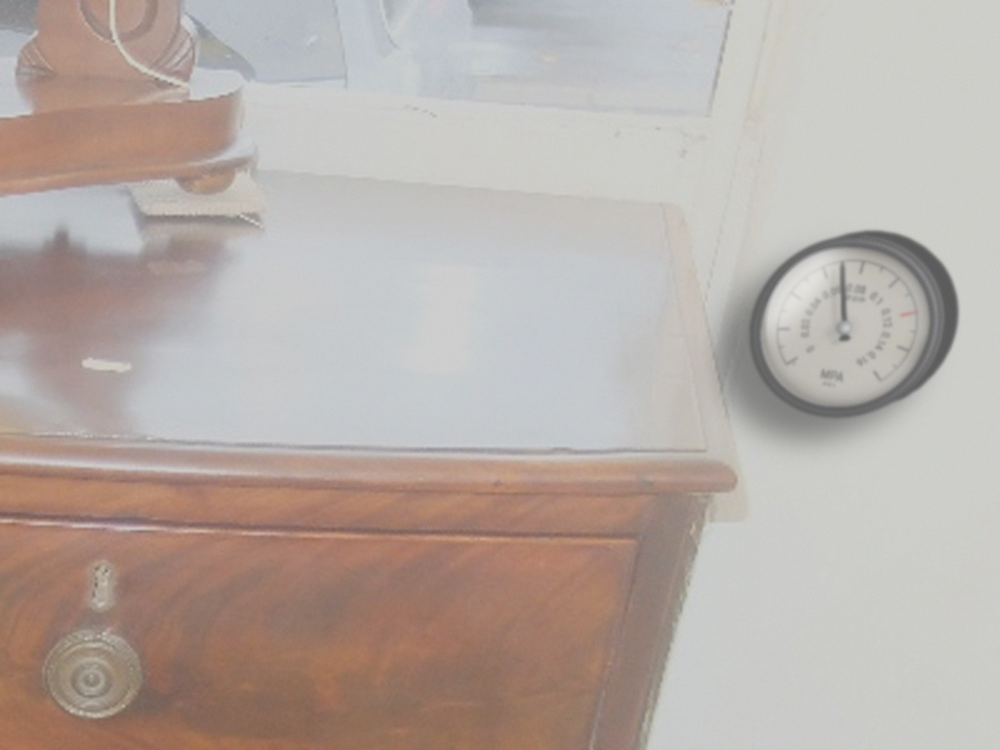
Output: 0.07 MPa
